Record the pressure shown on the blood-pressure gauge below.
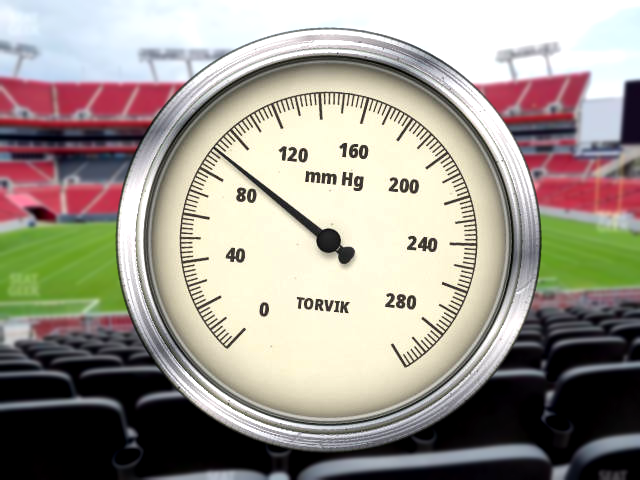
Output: 90 mmHg
